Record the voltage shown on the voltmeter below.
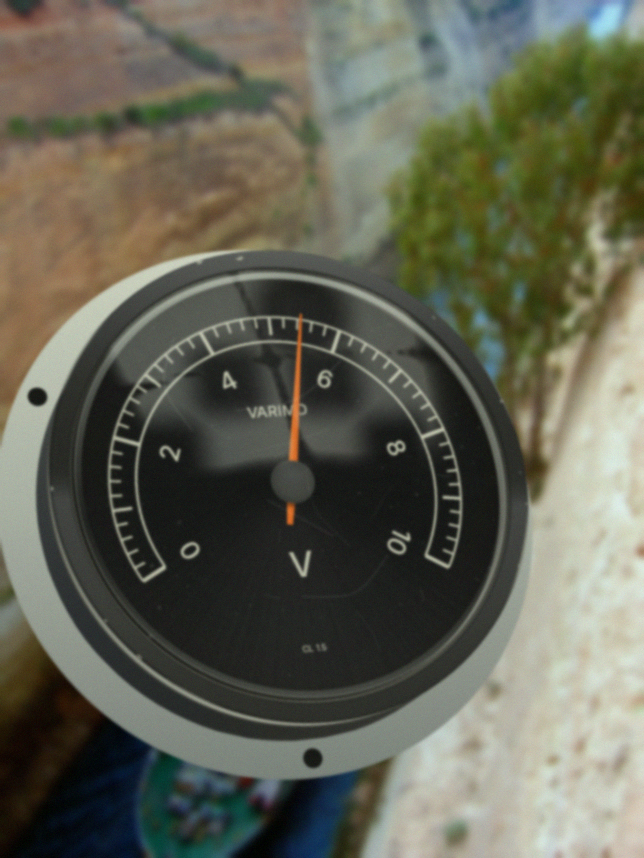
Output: 5.4 V
